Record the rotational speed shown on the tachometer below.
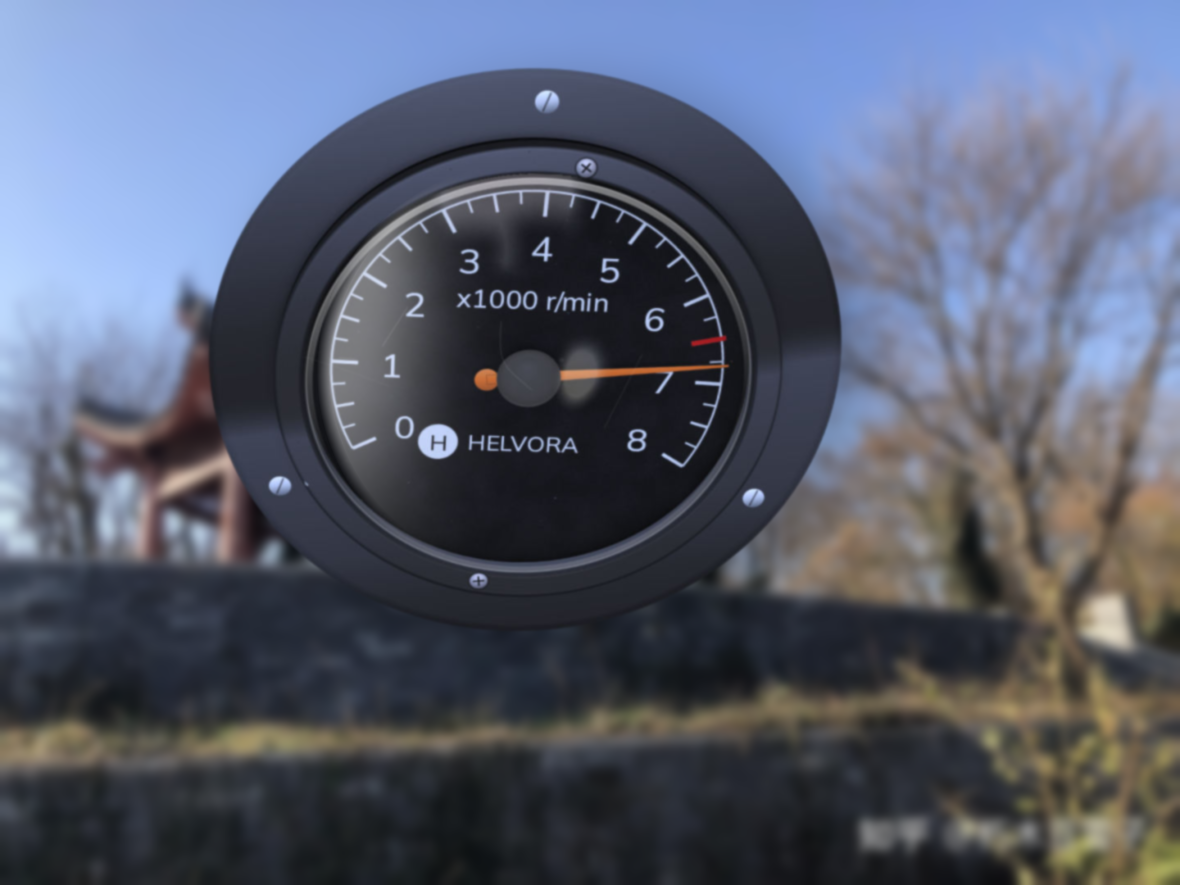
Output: 6750 rpm
